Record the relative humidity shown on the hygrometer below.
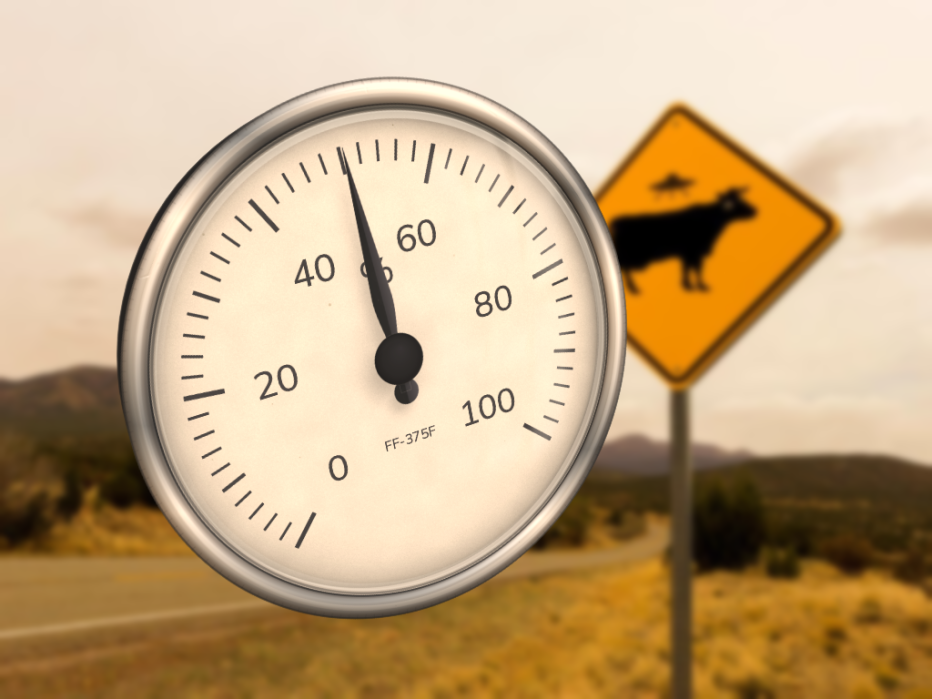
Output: 50 %
